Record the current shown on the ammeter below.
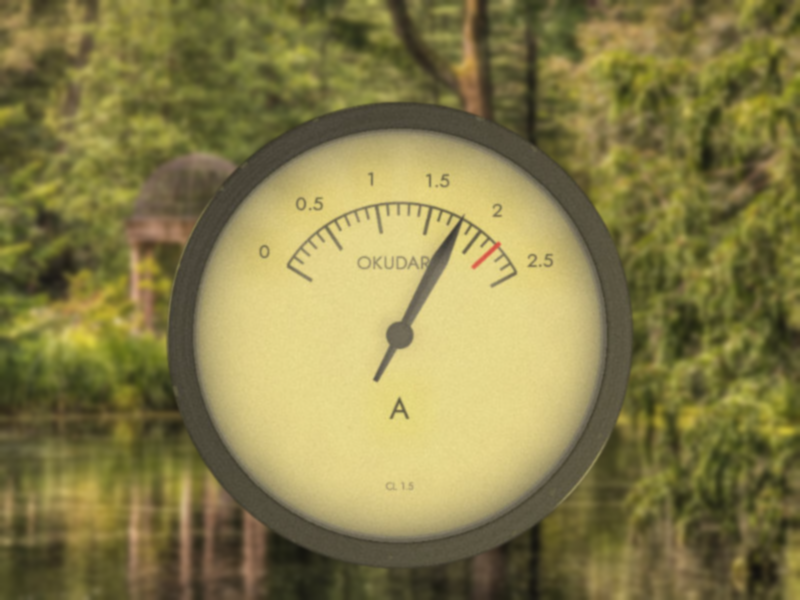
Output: 1.8 A
